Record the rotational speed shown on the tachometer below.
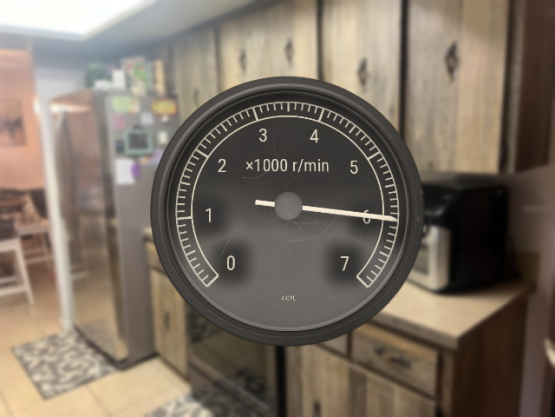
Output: 6000 rpm
